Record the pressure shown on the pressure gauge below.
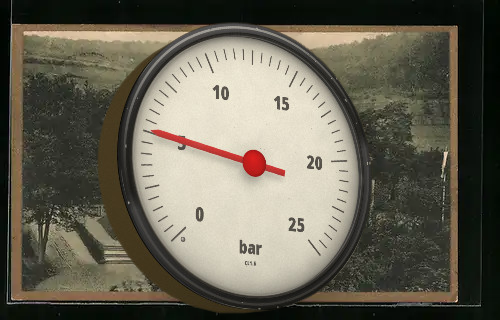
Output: 5 bar
